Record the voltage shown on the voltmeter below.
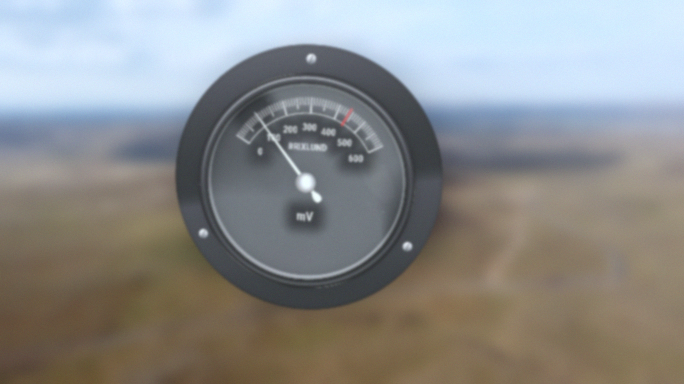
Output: 100 mV
